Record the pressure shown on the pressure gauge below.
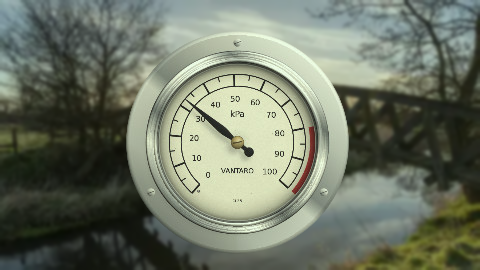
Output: 32.5 kPa
